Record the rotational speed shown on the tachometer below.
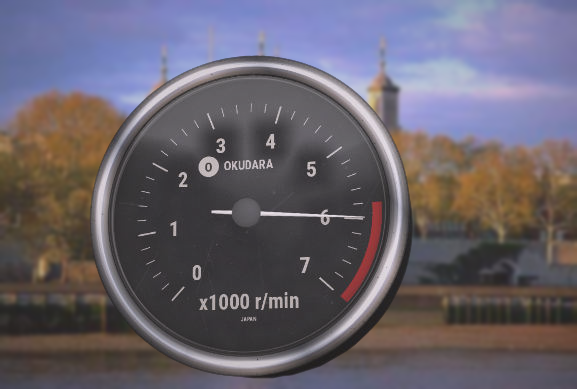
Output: 6000 rpm
